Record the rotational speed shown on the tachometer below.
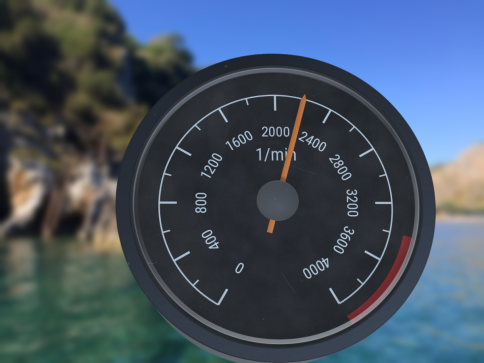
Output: 2200 rpm
